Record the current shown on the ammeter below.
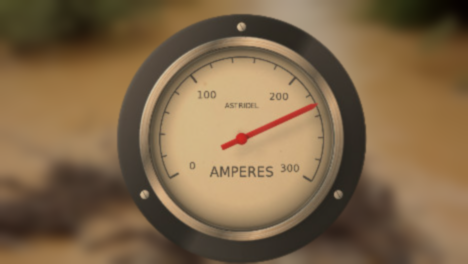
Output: 230 A
